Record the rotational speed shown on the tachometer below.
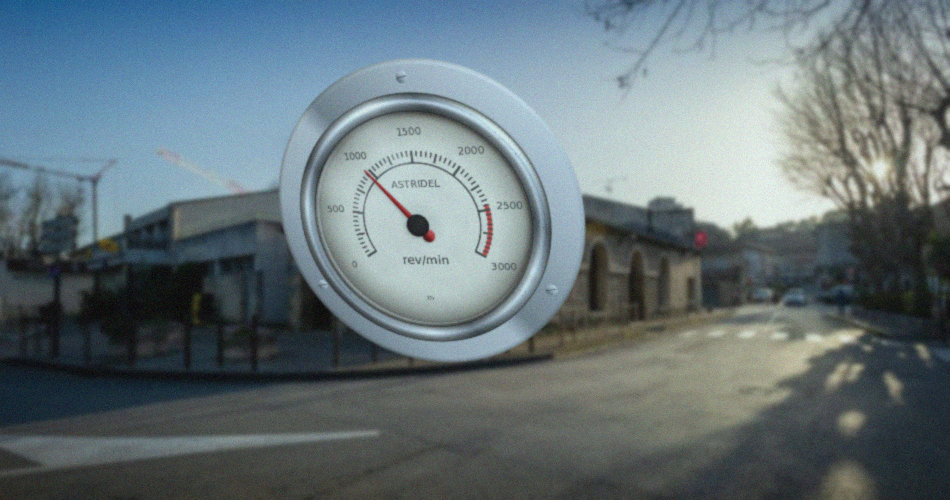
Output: 1000 rpm
